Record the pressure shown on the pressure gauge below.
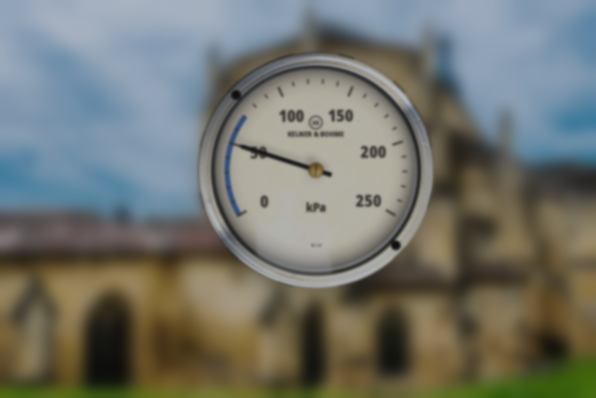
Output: 50 kPa
